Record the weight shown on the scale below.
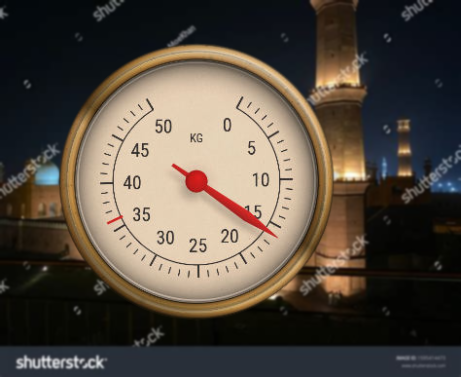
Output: 16 kg
